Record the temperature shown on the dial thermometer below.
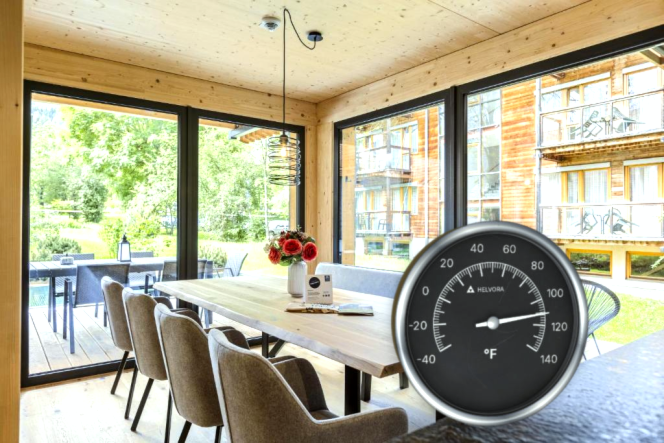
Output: 110 °F
